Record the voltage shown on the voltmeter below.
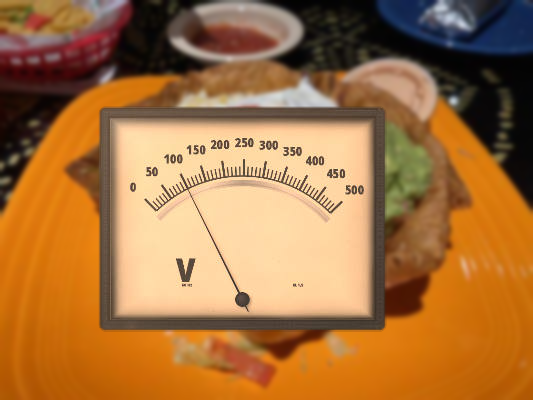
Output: 100 V
